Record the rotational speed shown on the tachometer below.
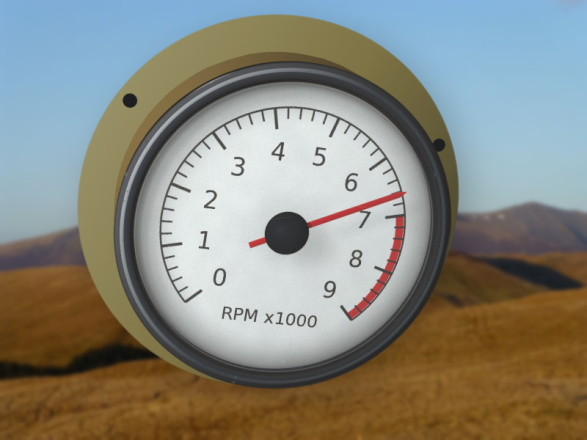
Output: 6600 rpm
